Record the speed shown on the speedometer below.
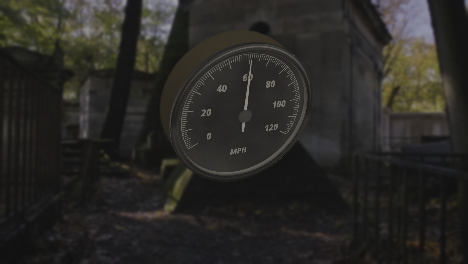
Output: 60 mph
